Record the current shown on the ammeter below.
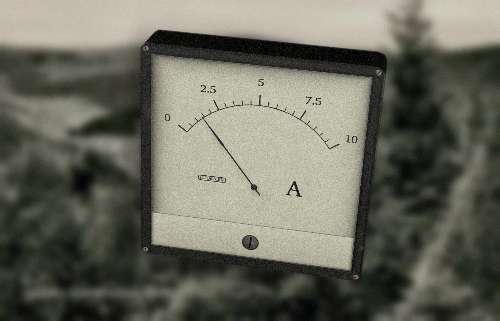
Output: 1.5 A
